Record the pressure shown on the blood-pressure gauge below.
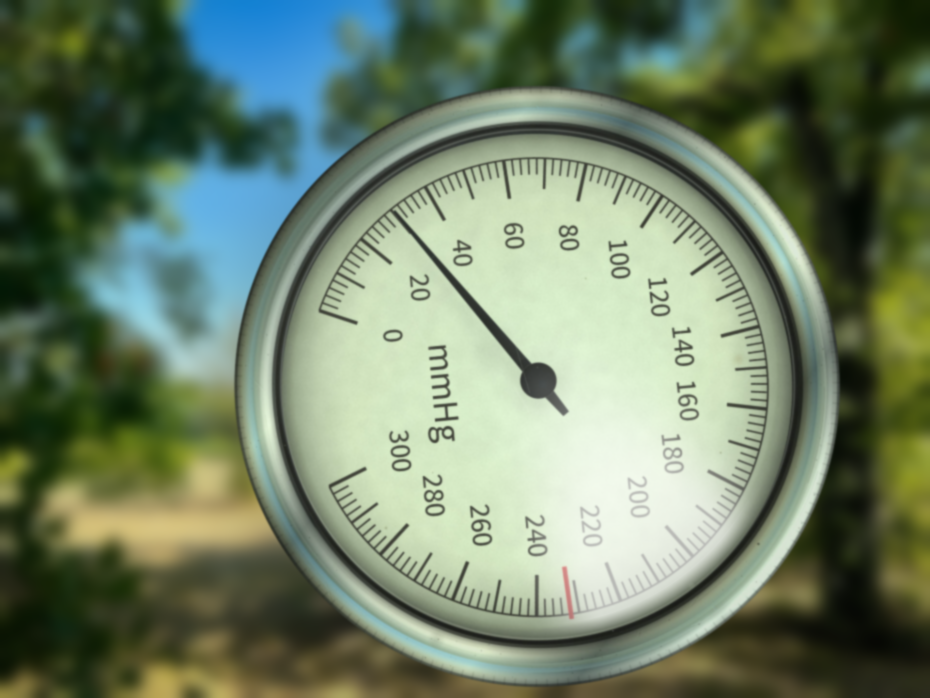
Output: 30 mmHg
